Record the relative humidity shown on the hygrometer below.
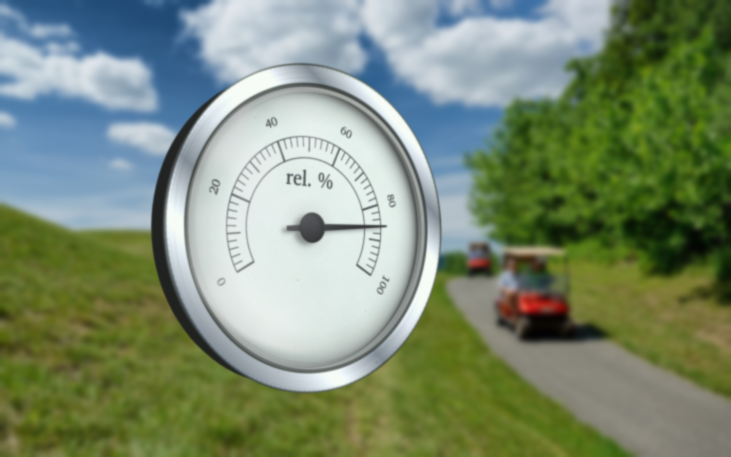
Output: 86 %
